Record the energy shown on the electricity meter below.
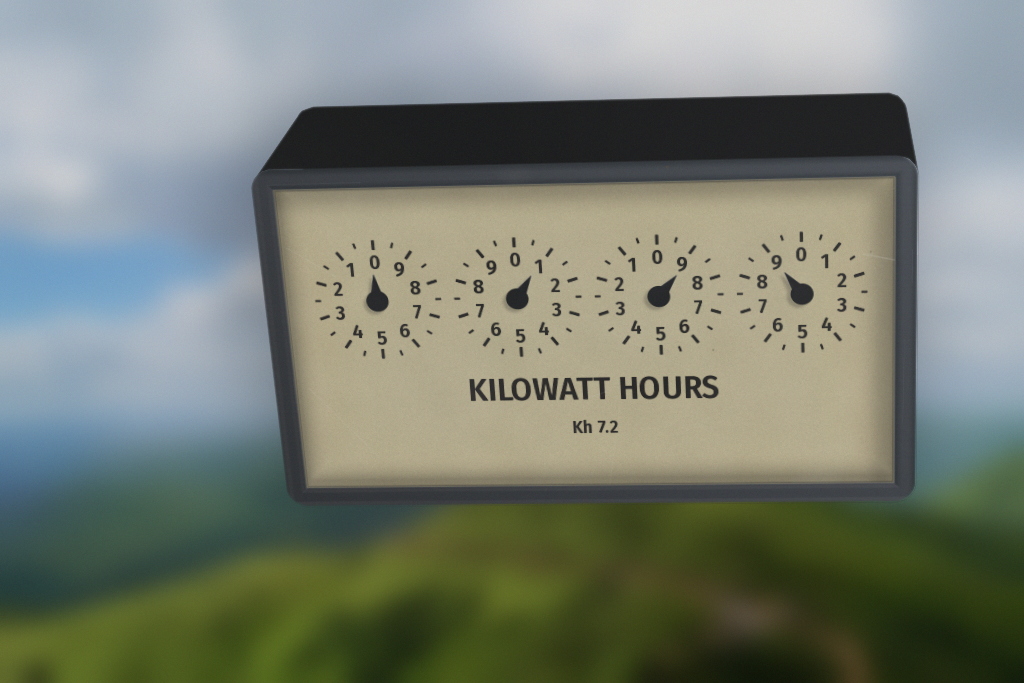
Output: 89 kWh
